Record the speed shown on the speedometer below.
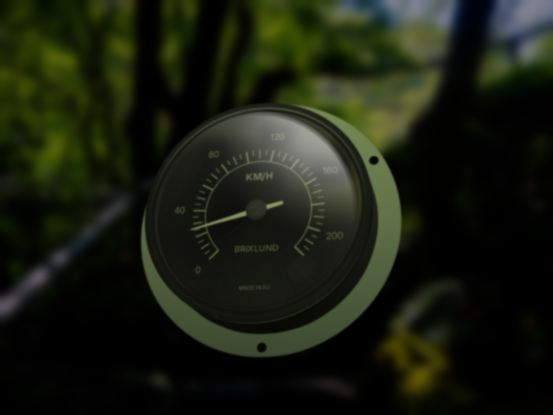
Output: 25 km/h
